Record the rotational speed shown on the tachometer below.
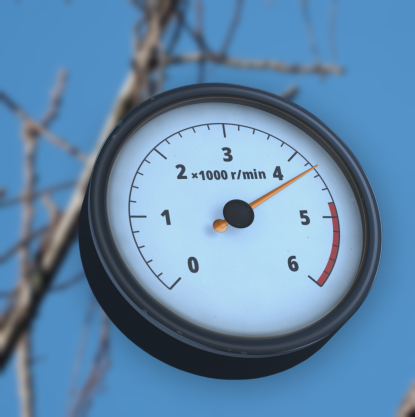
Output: 4300 rpm
